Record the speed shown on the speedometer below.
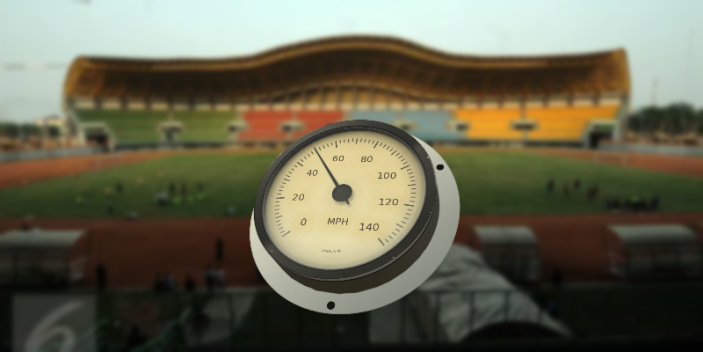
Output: 50 mph
